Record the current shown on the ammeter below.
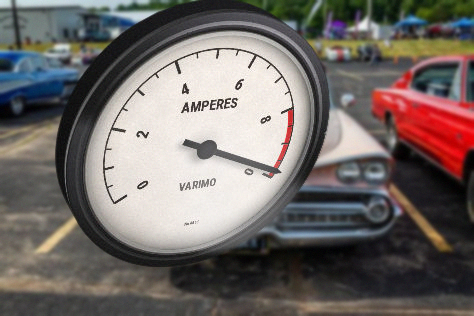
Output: 9.75 A
